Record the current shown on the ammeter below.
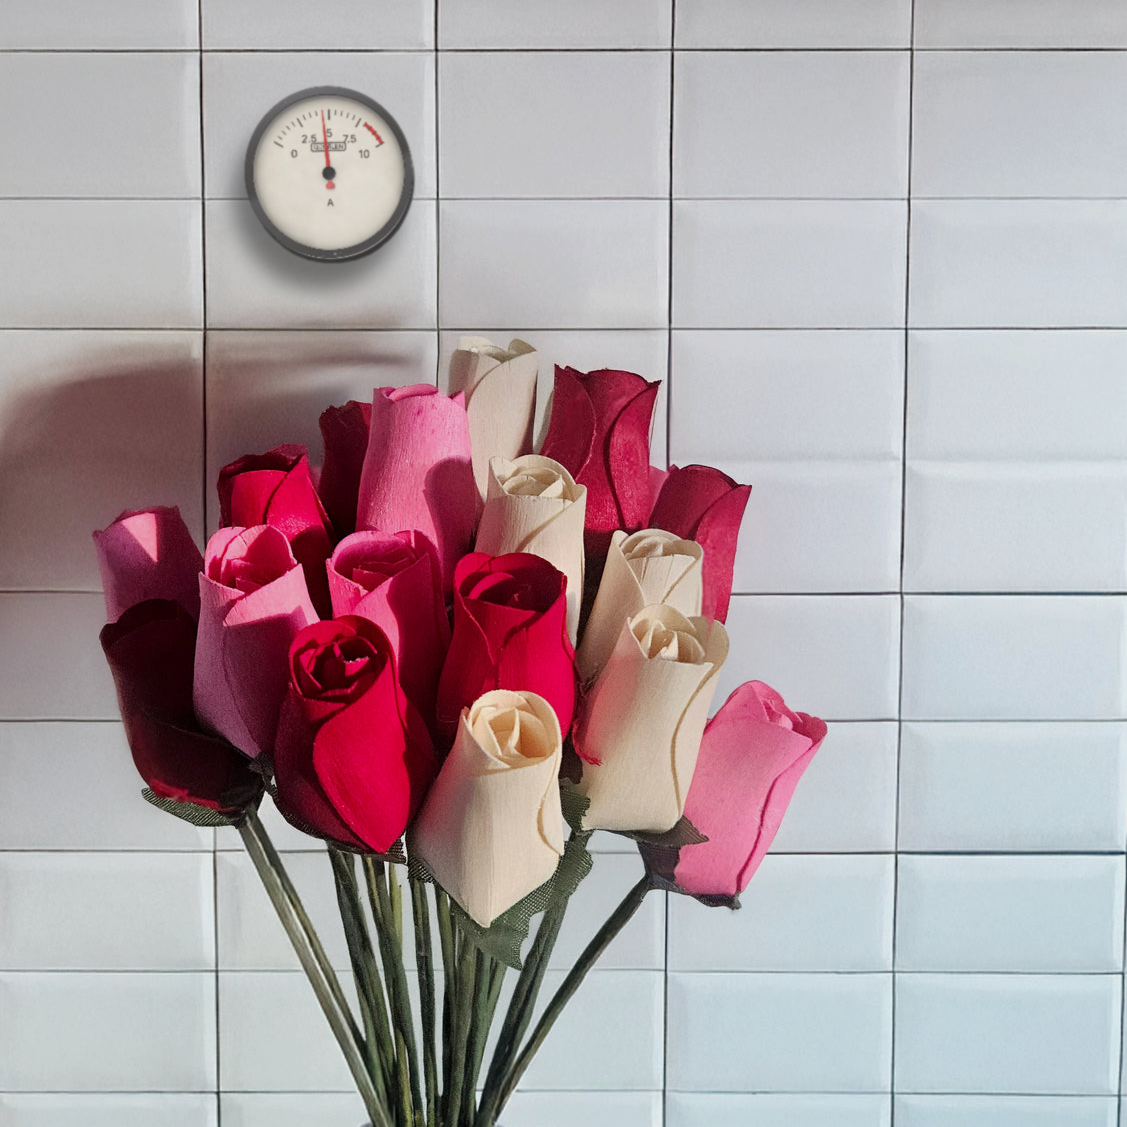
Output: 4.5 A
